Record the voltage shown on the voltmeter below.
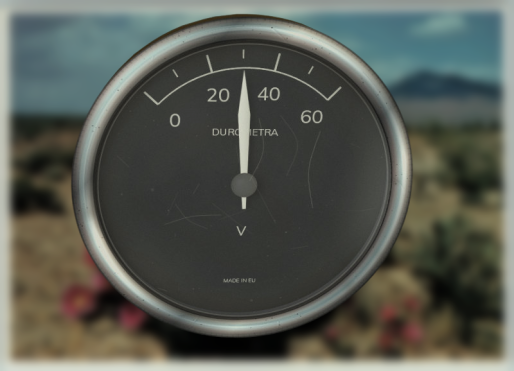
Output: 30 V
